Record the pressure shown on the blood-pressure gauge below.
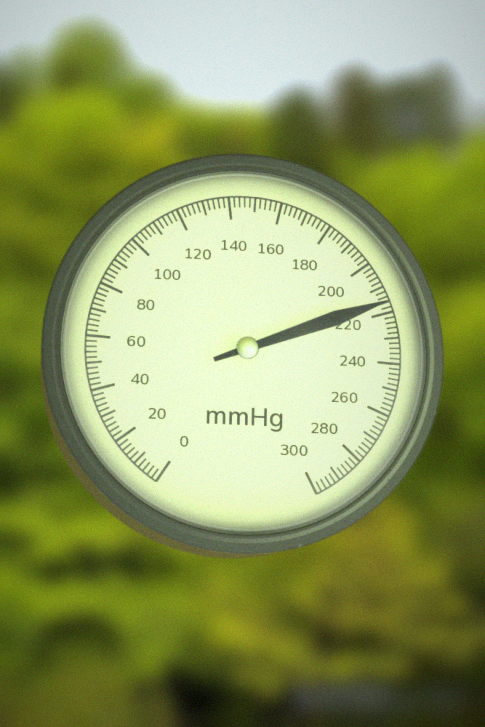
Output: 216 mmHg
